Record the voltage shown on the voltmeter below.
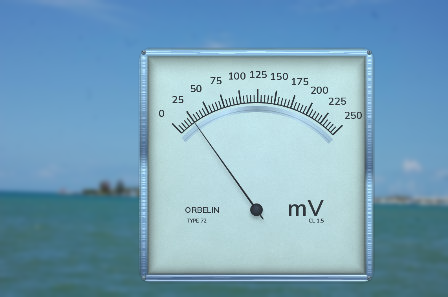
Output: 25 mV
